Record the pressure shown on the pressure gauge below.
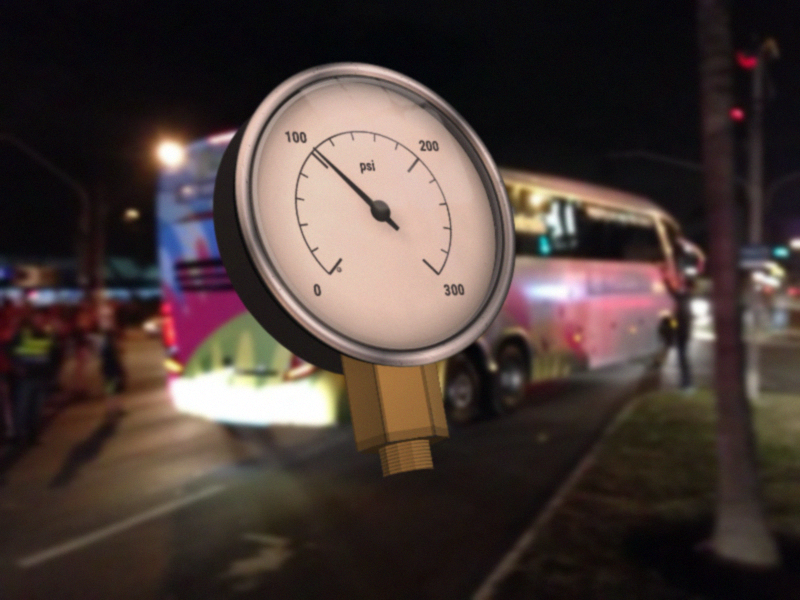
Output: 100 psi
